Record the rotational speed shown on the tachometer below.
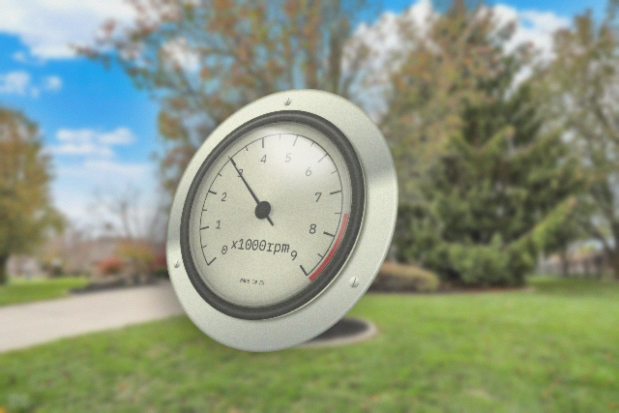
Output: 3000 rpm
